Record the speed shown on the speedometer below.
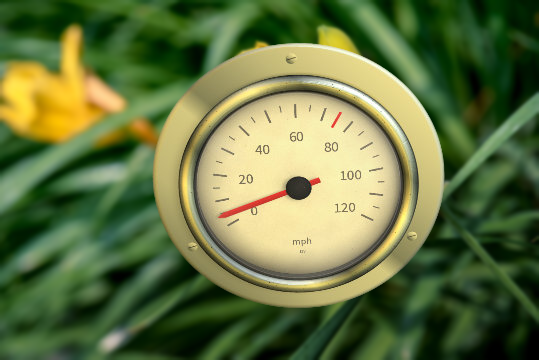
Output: 5 mph
